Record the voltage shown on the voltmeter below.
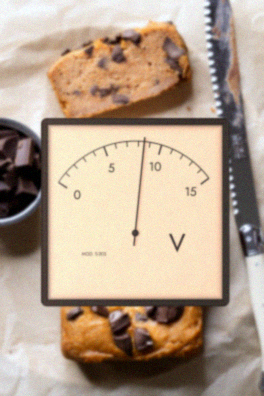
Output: 8.5 V
